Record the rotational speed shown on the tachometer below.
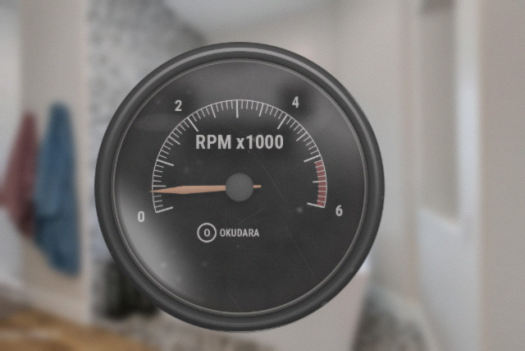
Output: 400 rpm
